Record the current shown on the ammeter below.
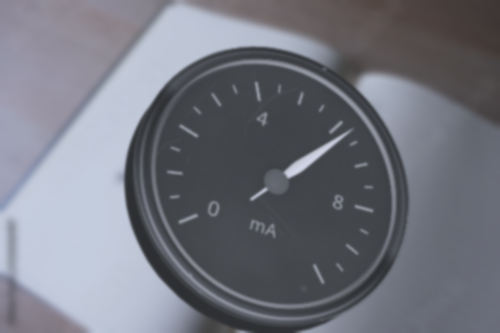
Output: 6.25 mA
